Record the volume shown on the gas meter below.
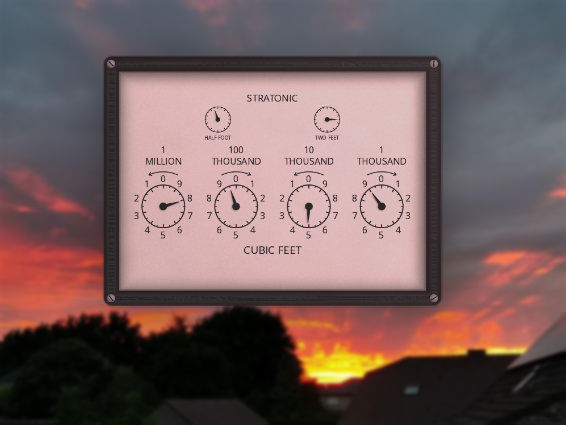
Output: 794900 ft³
